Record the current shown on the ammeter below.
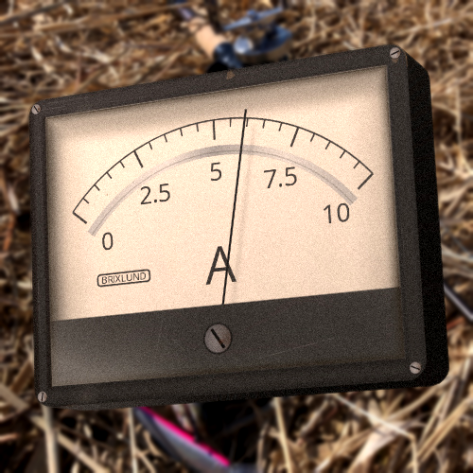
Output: 6 A
